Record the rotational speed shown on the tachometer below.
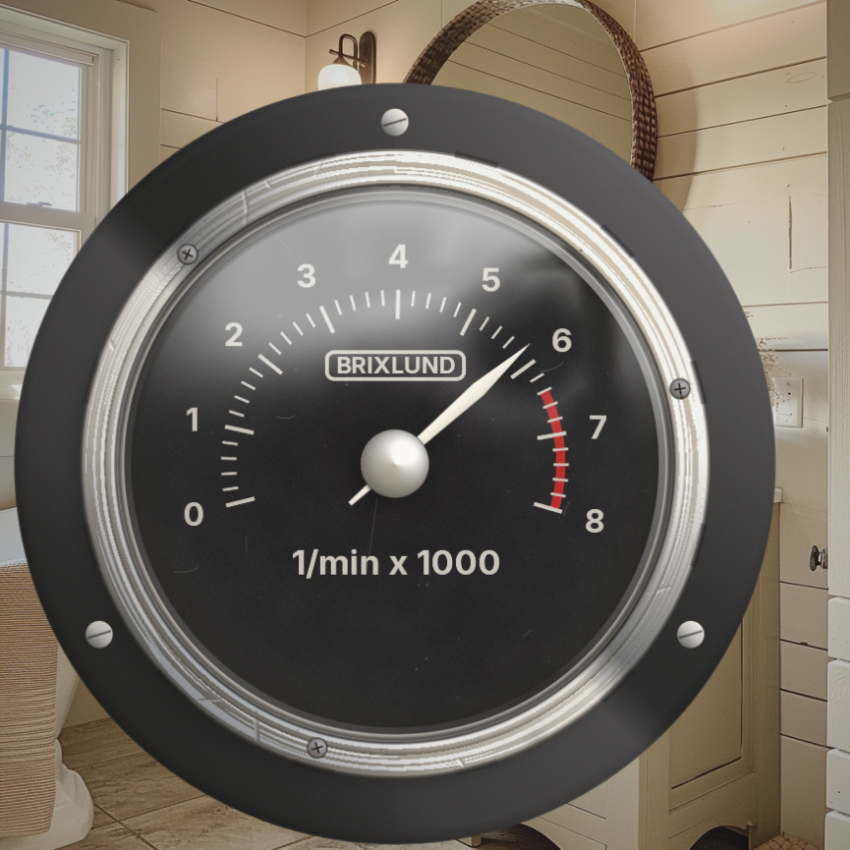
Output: 5800 rpm
